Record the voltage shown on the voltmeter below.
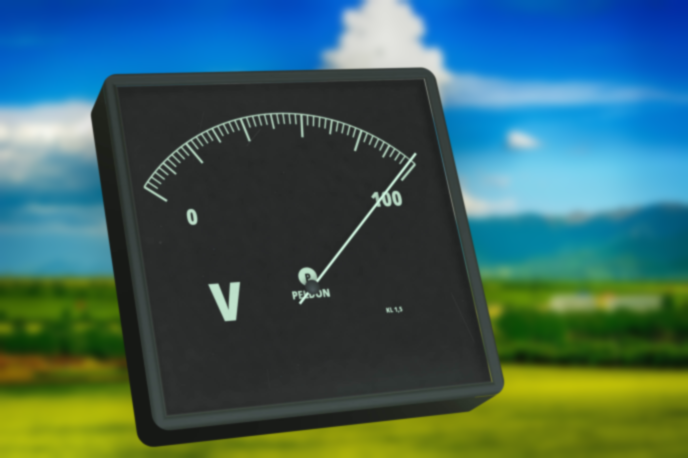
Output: 98 V
